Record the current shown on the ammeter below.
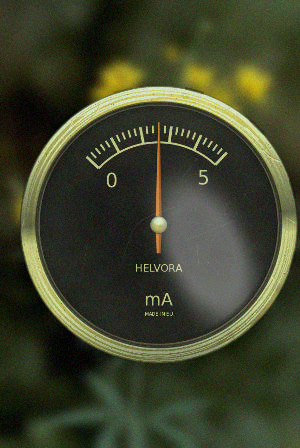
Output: 2.6 mA
